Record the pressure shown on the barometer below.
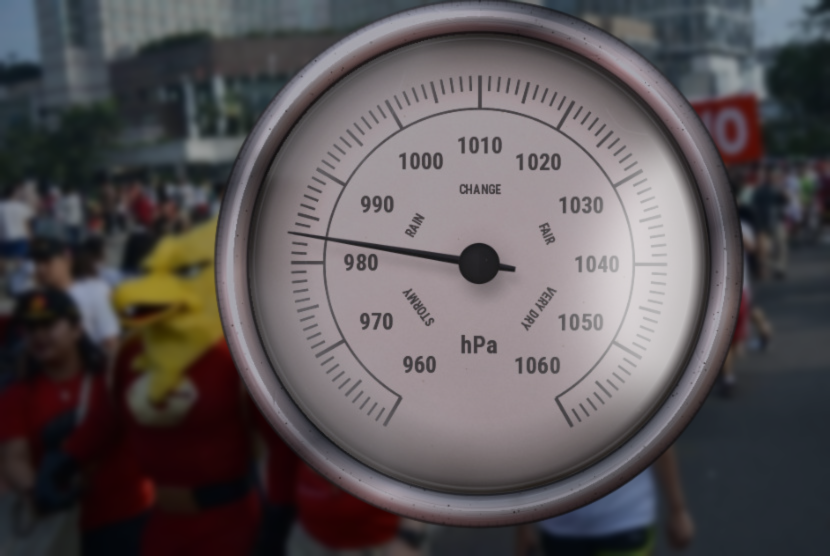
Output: 983 hPa
